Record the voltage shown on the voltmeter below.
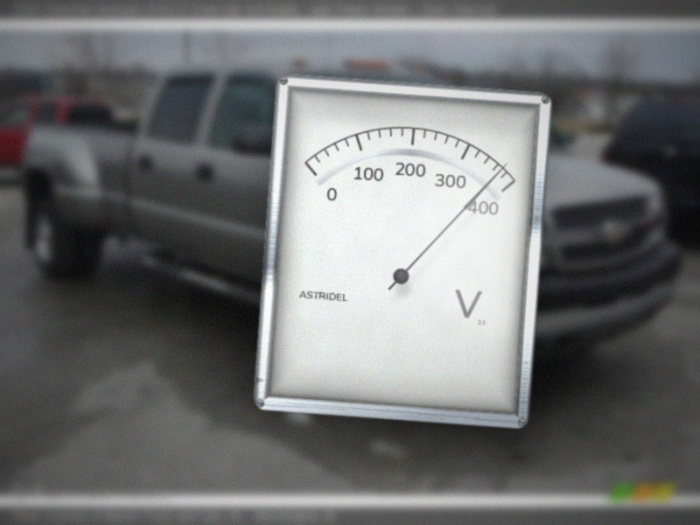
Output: 370 V
